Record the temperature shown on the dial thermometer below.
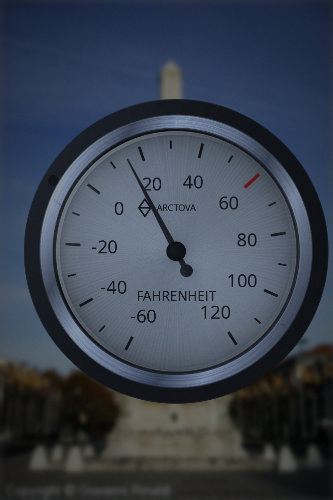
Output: 15 °F
